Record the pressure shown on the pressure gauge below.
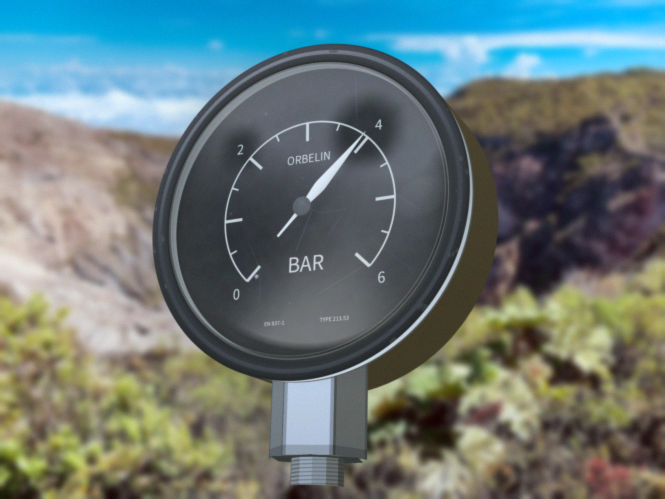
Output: 4 bar
